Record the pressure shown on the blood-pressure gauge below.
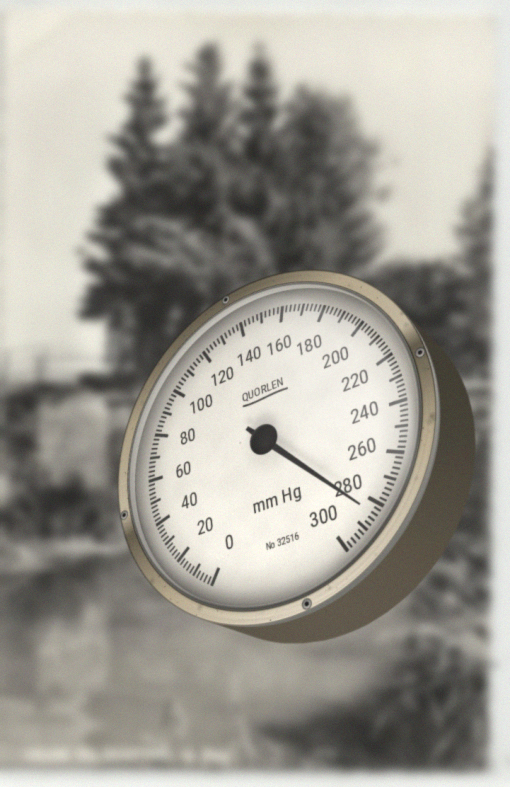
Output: 284 mmHg
